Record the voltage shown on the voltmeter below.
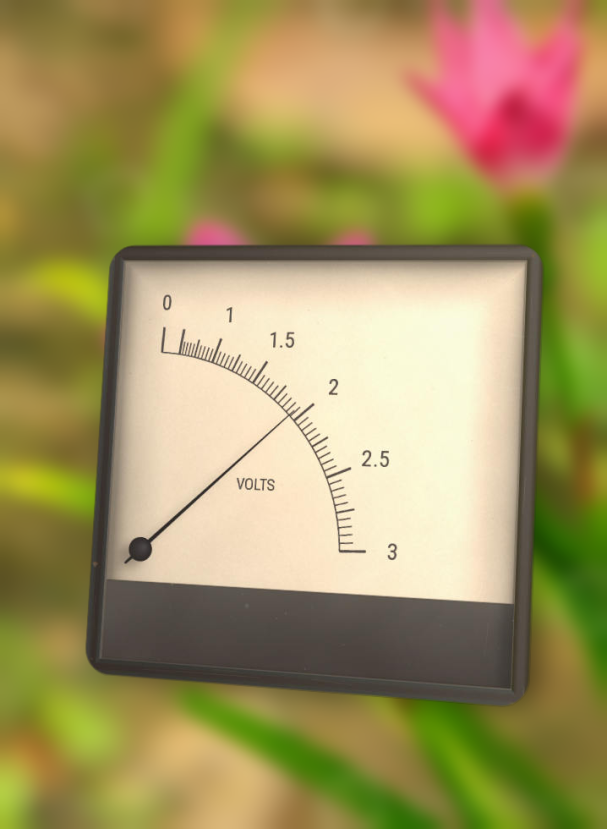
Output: 1.95 V
